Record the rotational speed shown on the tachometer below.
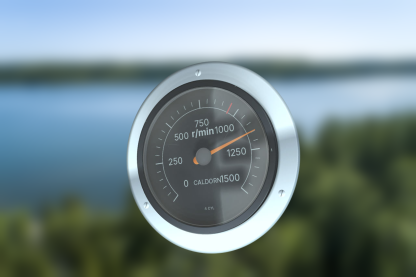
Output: 1150 rpm
